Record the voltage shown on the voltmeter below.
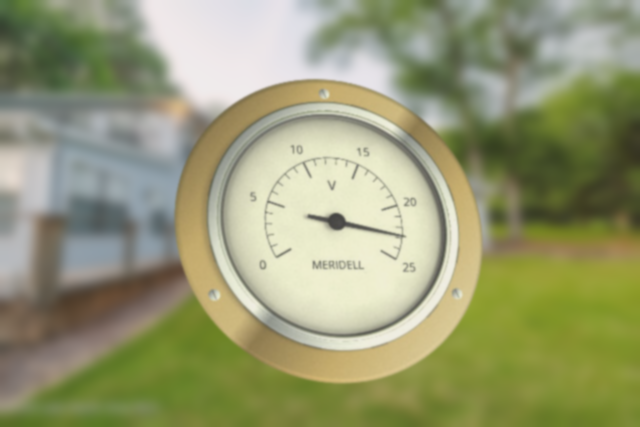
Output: 23 V
